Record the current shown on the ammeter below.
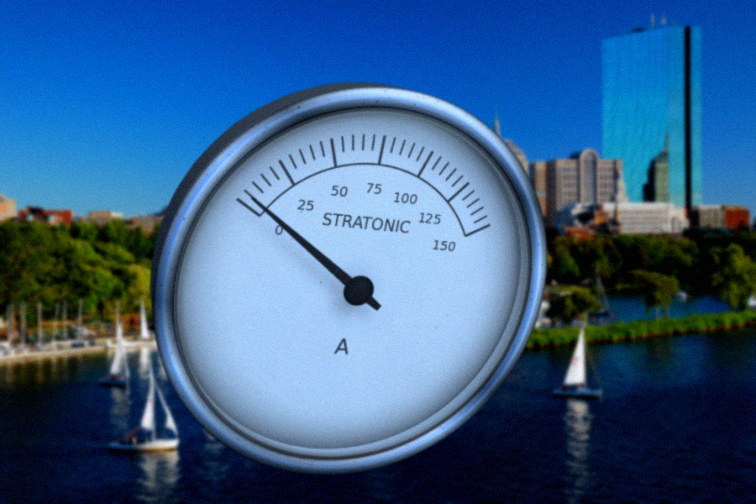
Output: 5 A
